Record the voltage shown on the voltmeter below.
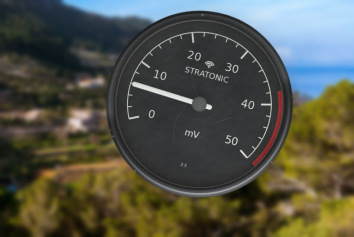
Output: 6 mV
